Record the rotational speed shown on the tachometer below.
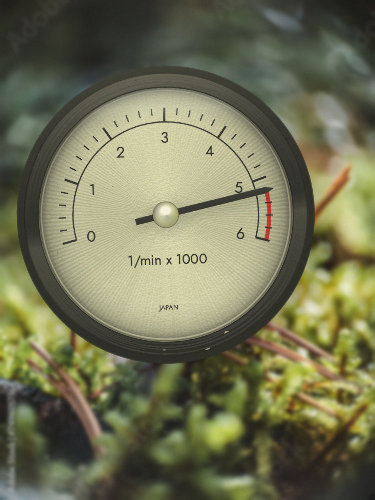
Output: 5200 rpm
